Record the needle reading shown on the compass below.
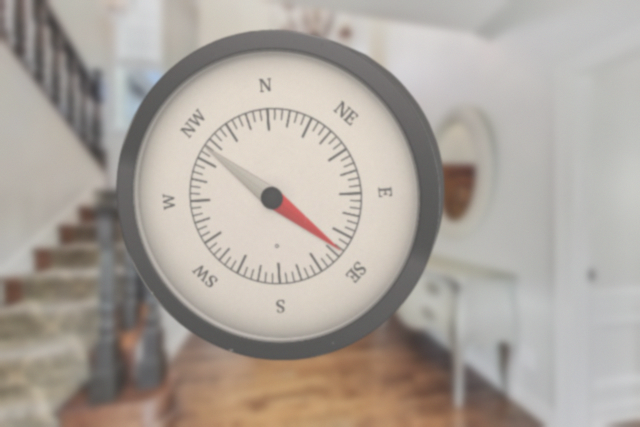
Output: 130 °
